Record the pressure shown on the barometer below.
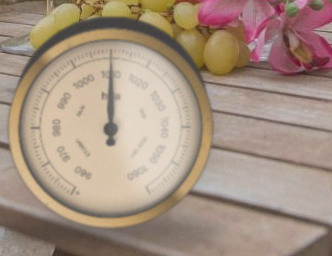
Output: 1010 hPa
